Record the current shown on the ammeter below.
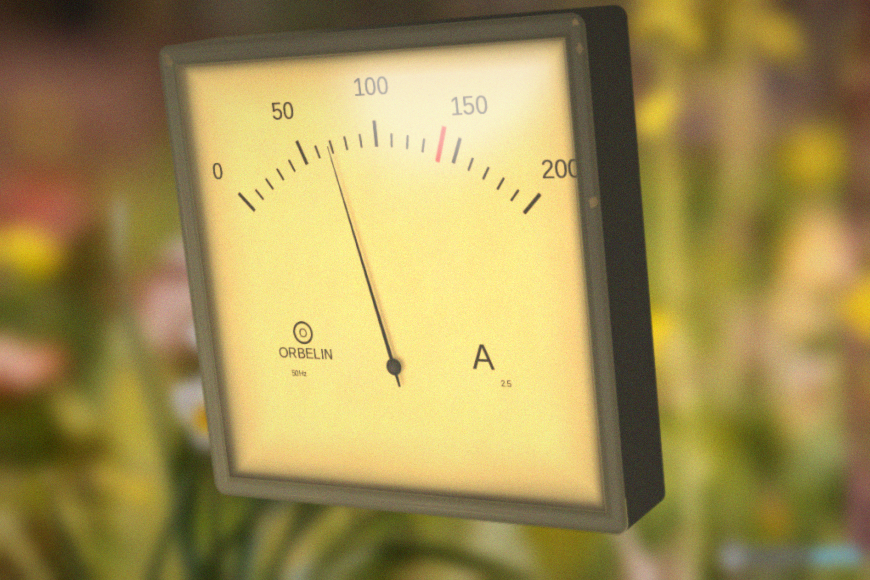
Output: 70 A
